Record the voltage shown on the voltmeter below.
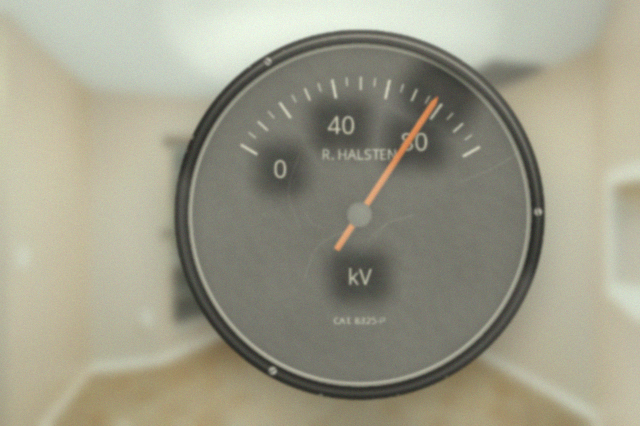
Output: 77.5 kV
